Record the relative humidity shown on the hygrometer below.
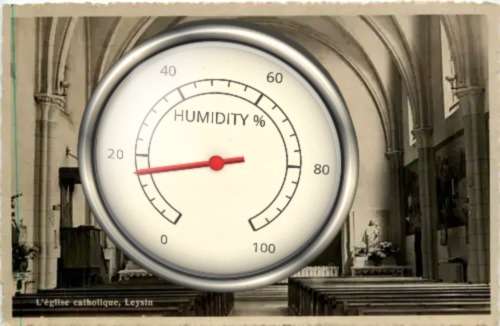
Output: 16 %
